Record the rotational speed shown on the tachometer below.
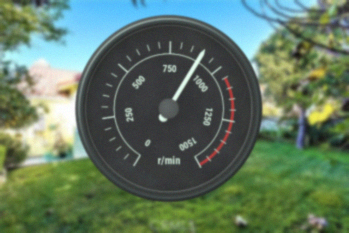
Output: 900 rpm
